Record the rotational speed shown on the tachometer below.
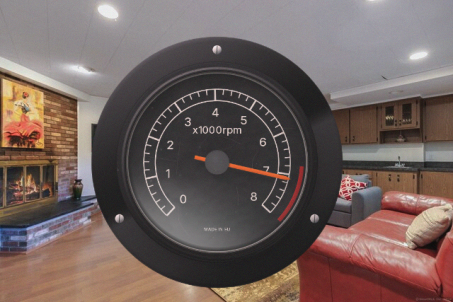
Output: 7100 rpm
